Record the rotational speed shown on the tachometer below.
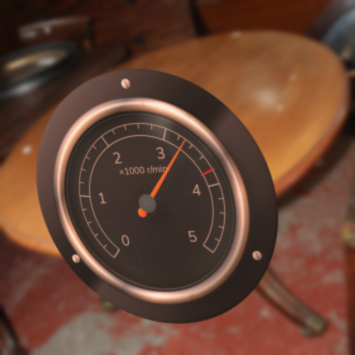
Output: 3300 rpm
